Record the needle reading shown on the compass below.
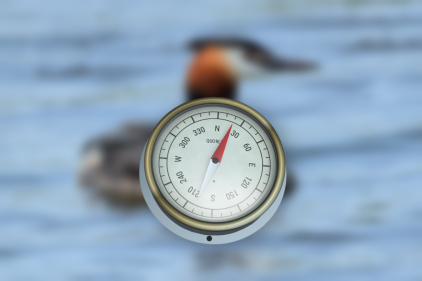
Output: 20 °
